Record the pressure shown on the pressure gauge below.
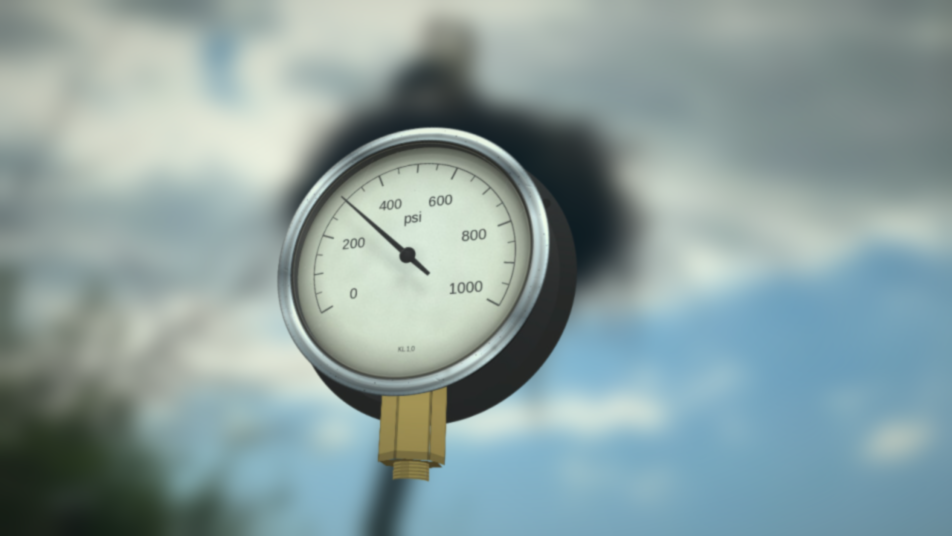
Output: 300 psi
